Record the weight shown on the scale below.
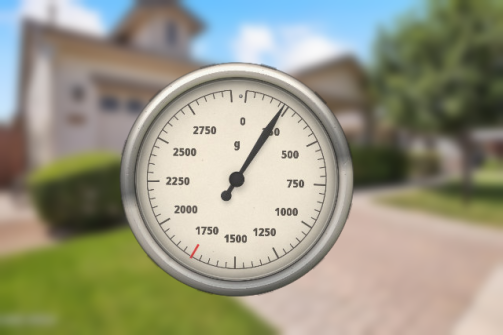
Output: 225 g
